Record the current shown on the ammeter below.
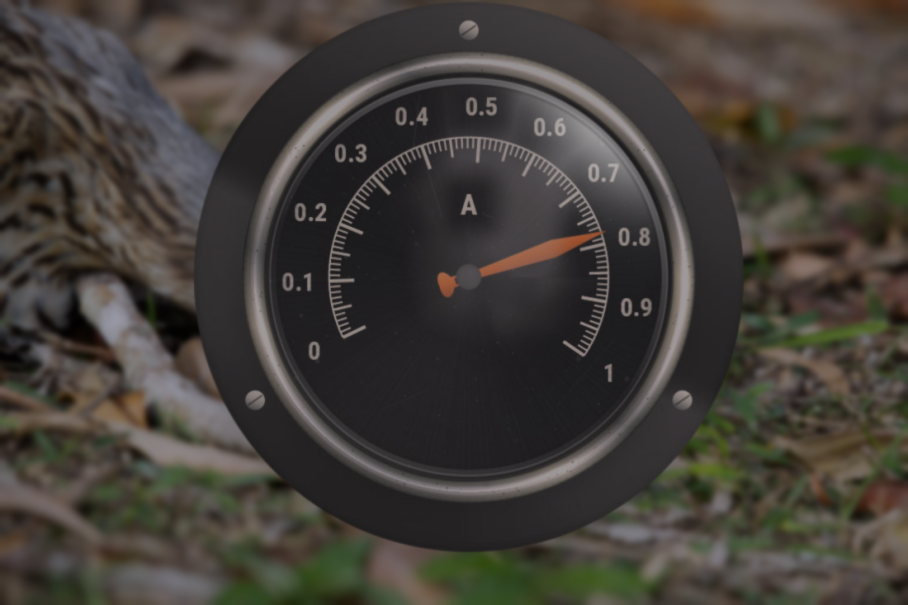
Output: 0.78 A
